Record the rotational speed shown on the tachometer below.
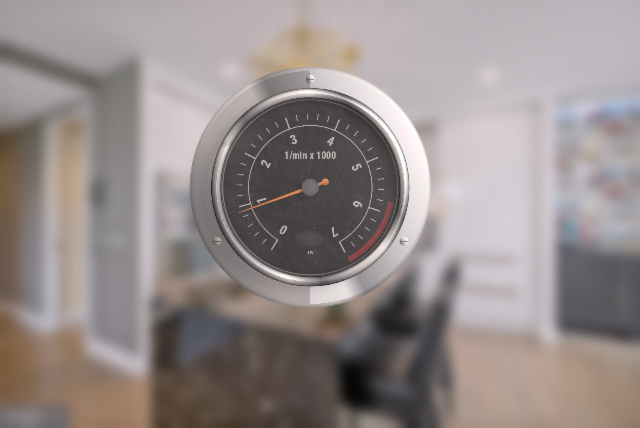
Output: 900 rpm
